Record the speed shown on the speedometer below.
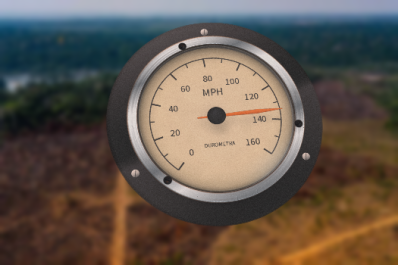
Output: 135 mph
